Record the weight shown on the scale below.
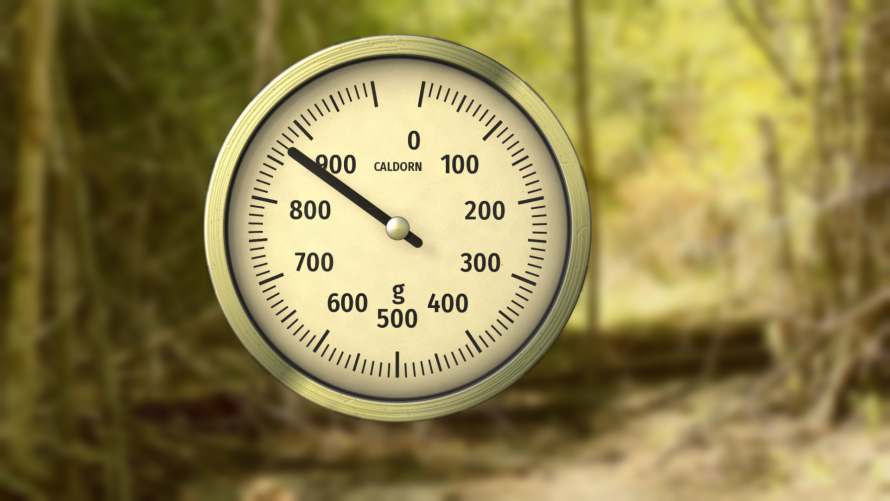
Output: 870 g
